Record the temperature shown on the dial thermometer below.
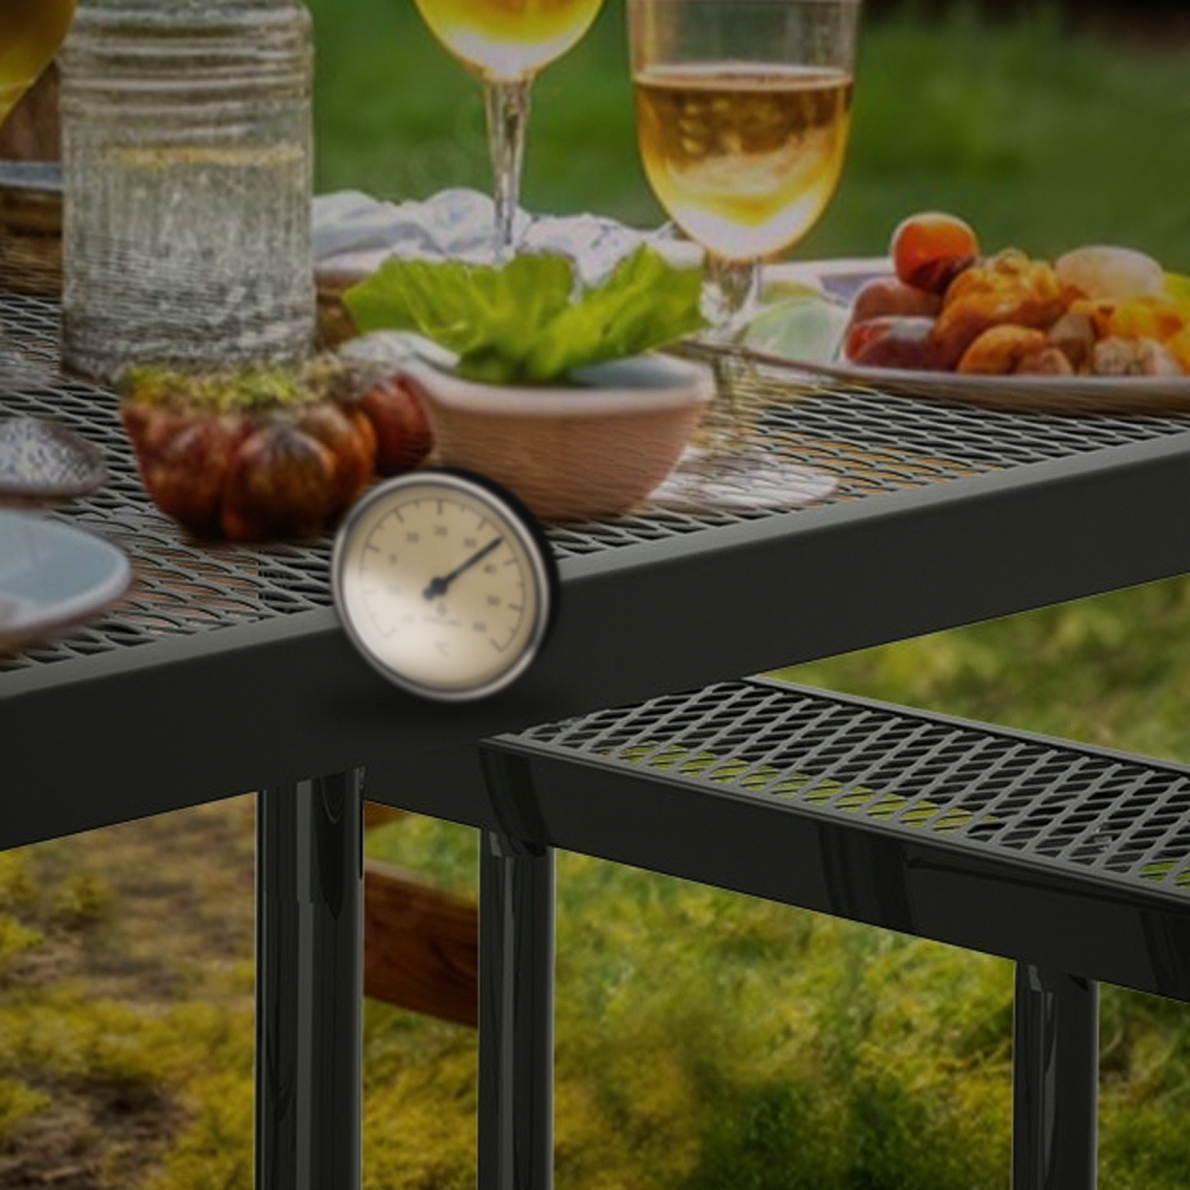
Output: 35 °C
